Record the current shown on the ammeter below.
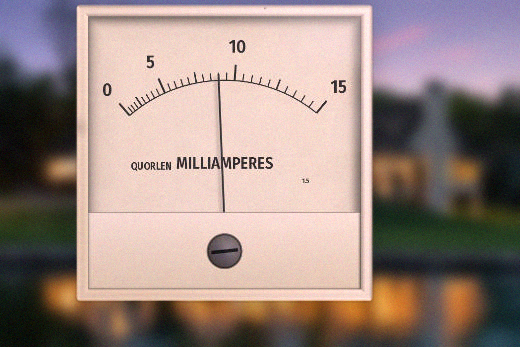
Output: 9 mA
